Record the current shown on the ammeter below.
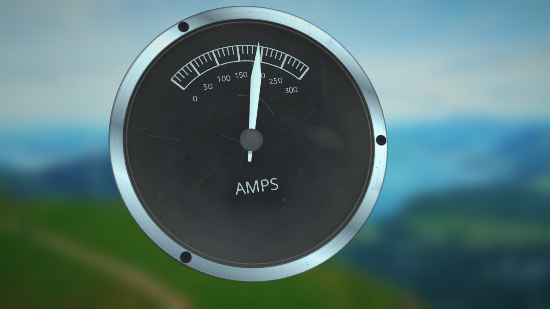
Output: 190 A
